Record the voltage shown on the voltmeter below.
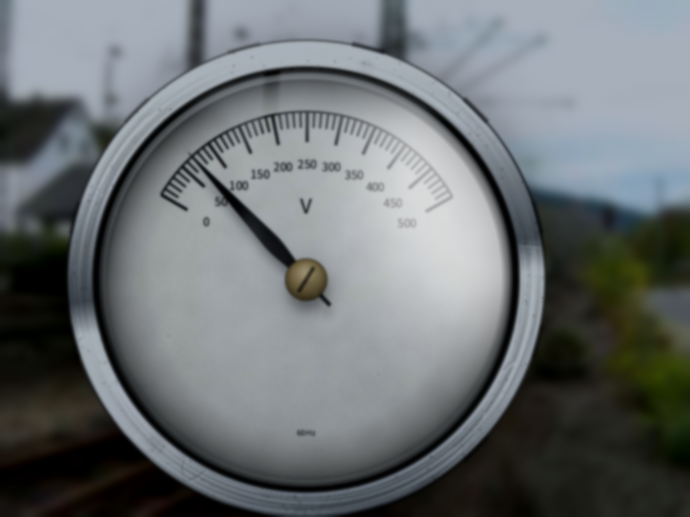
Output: 70 V
